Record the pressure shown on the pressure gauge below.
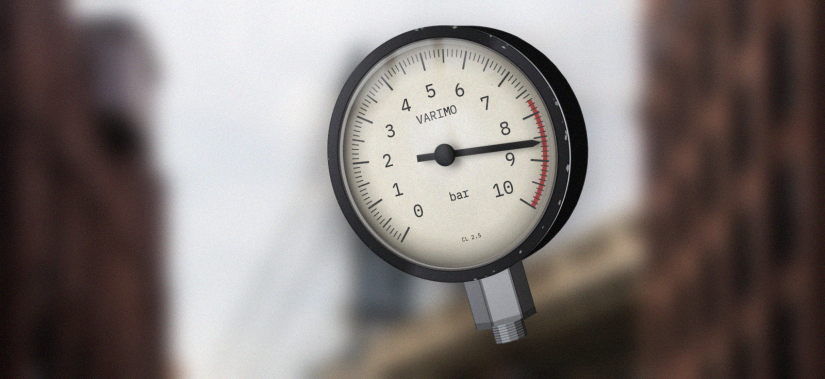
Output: 8.6 bar
